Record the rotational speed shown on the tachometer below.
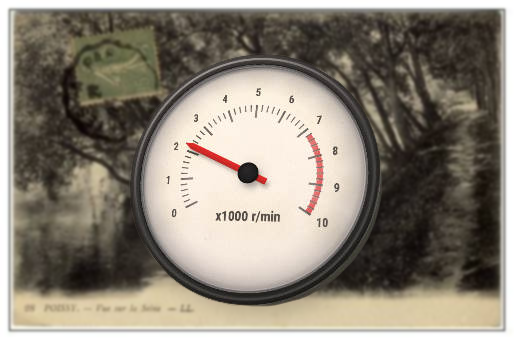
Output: 2200 rpm
